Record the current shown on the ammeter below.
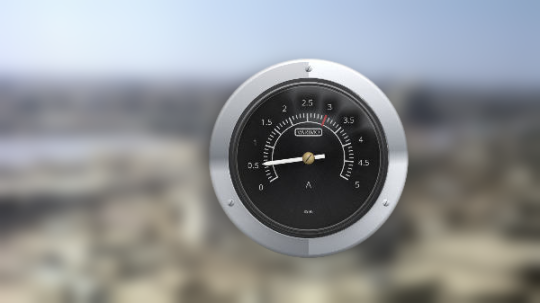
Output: 0.5 A
